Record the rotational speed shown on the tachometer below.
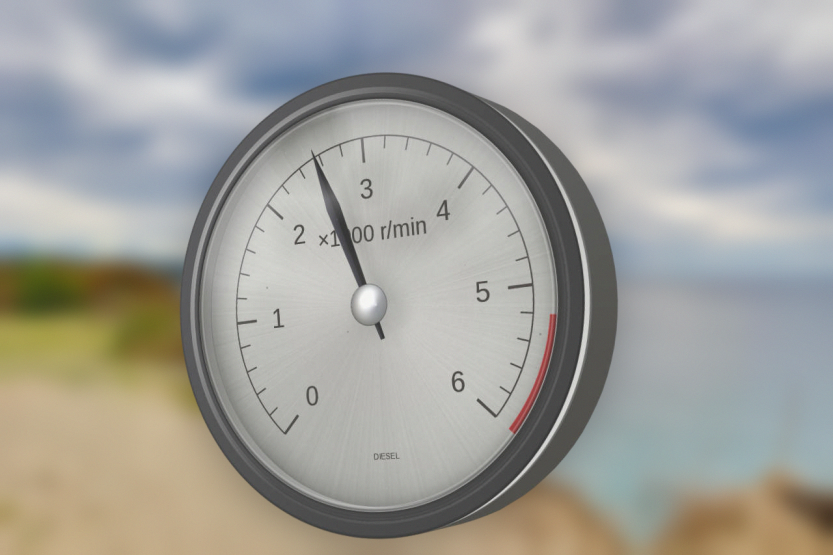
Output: 2600 rpm
